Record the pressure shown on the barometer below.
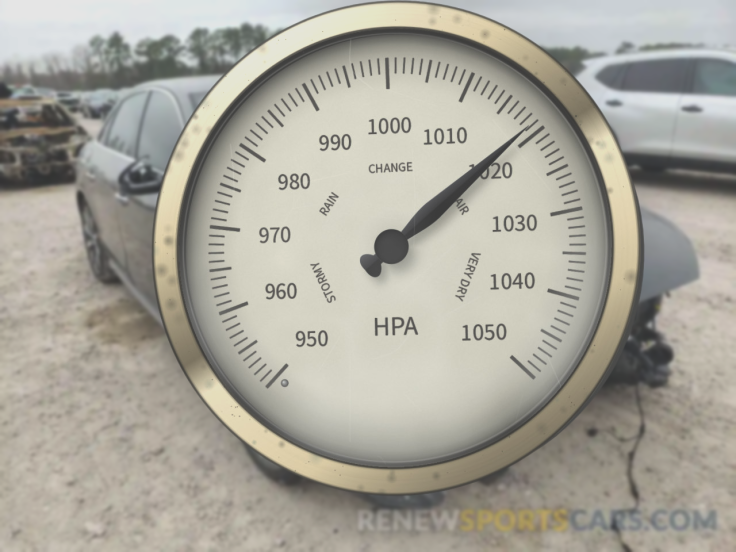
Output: 1019 hPa
